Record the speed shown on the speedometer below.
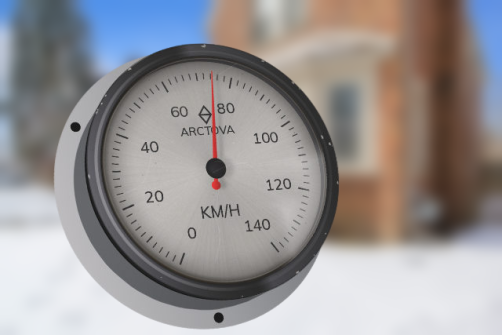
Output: 74 km/h
